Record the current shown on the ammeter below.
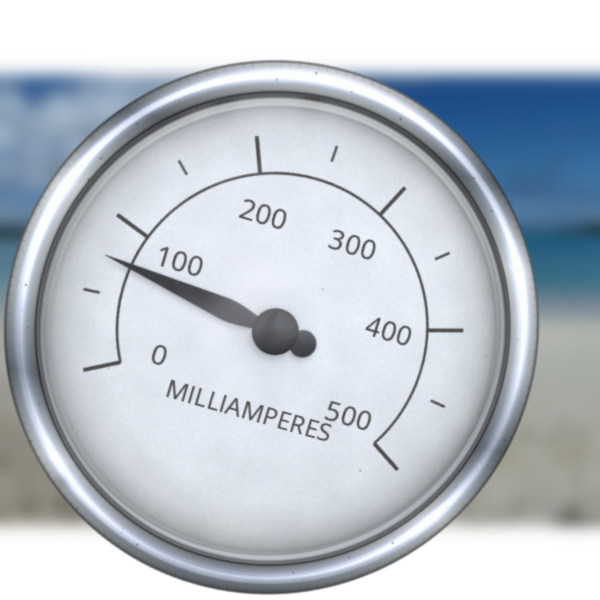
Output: 75 mA
